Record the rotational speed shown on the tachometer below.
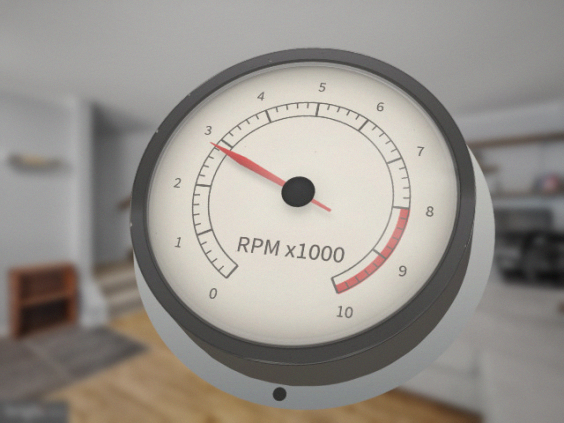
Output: 2800 rpm
